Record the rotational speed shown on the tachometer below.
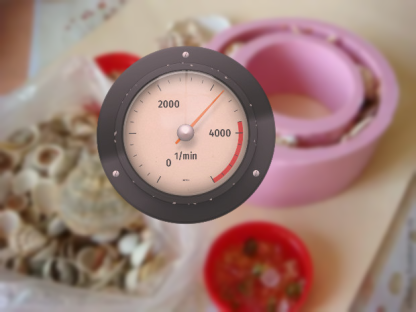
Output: 3200 rpm
